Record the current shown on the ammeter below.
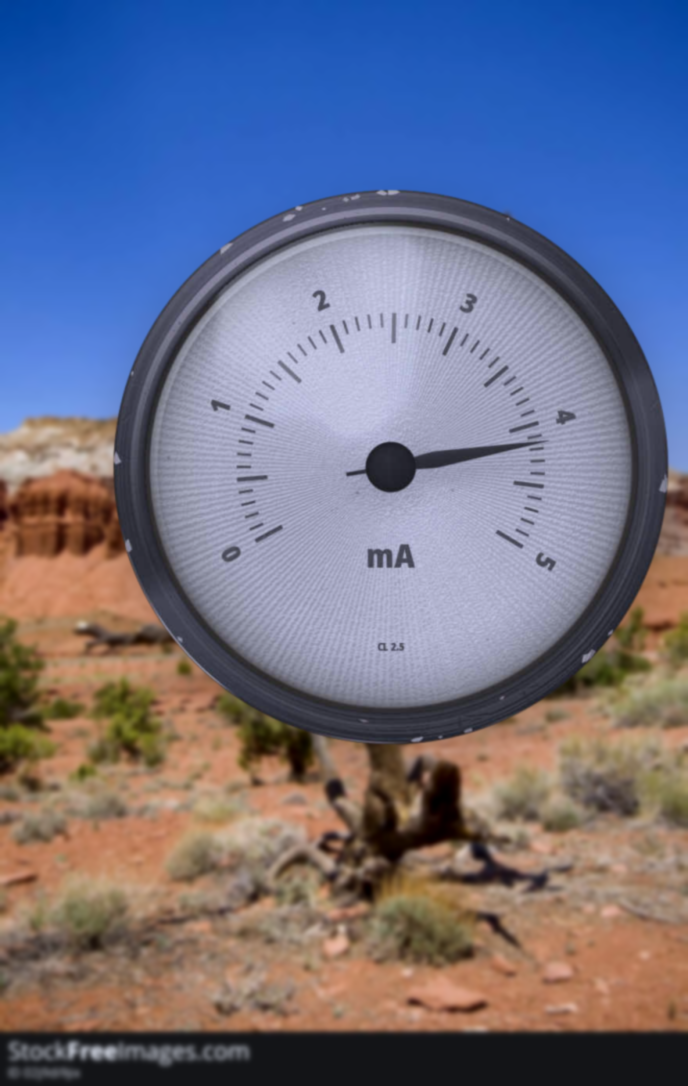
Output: 4.15 mA
